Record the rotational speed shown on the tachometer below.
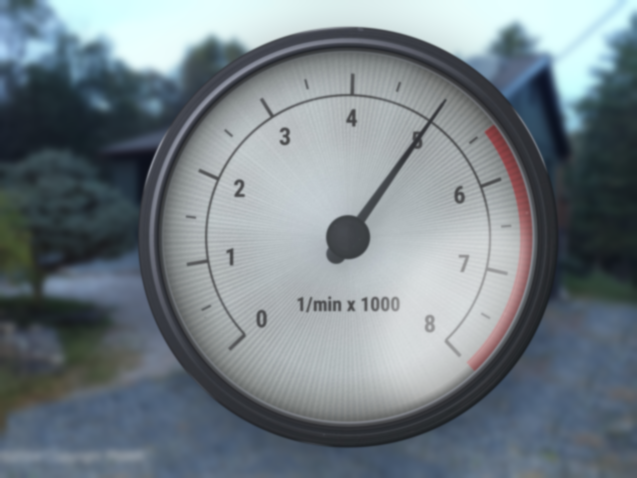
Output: 5000 rpm
